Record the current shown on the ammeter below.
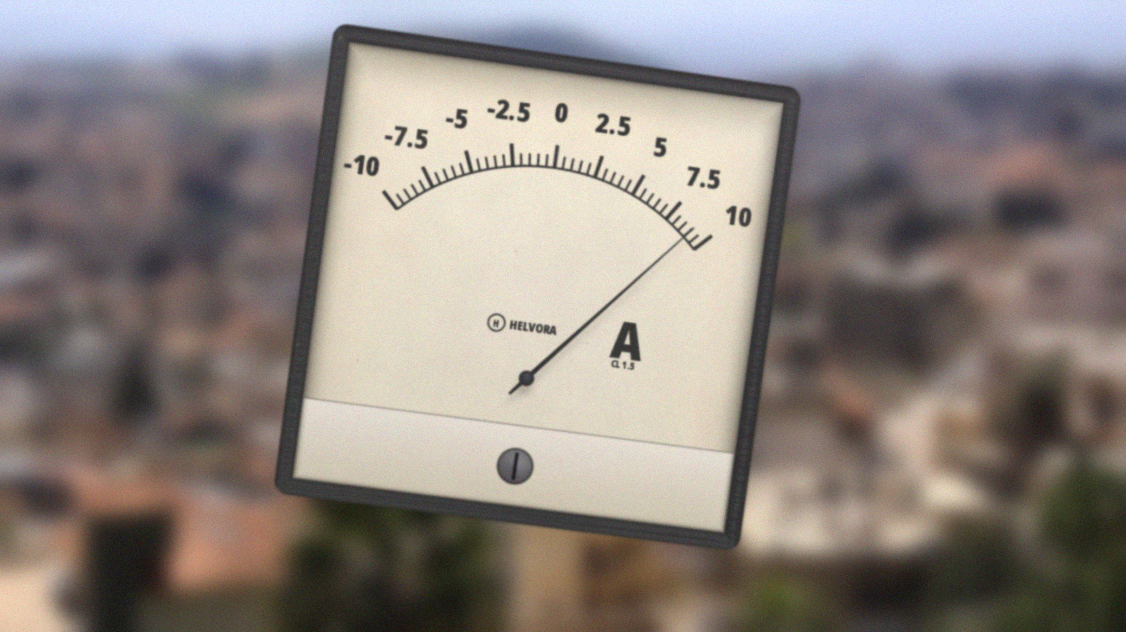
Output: 9 A
